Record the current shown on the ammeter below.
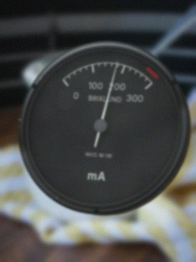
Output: 180 mA
